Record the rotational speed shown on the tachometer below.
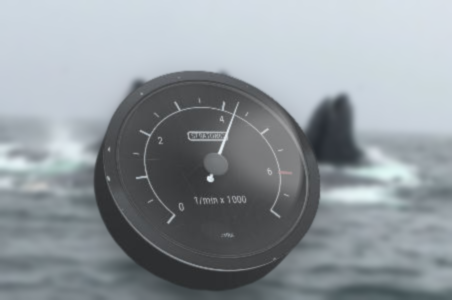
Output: 4250 rpm
